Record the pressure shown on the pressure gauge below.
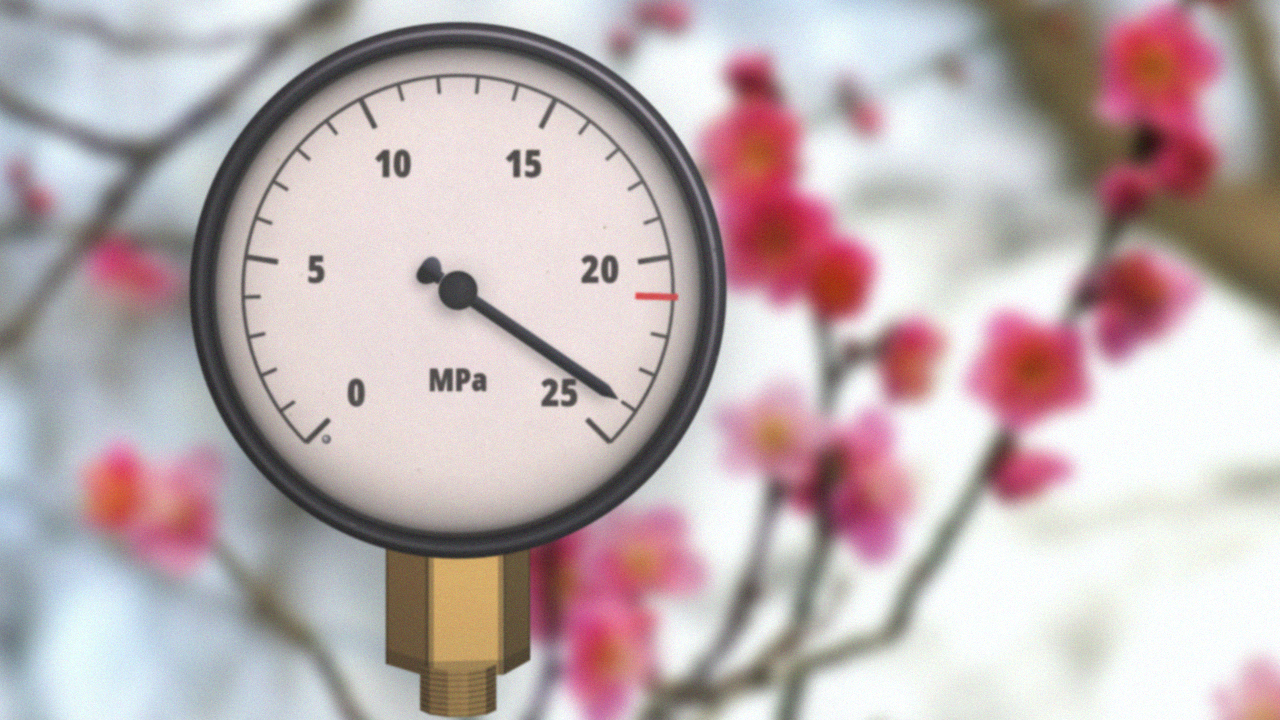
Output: 24 MPa
